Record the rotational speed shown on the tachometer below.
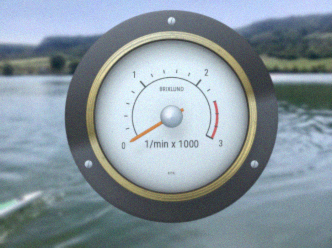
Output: 0 rpm
